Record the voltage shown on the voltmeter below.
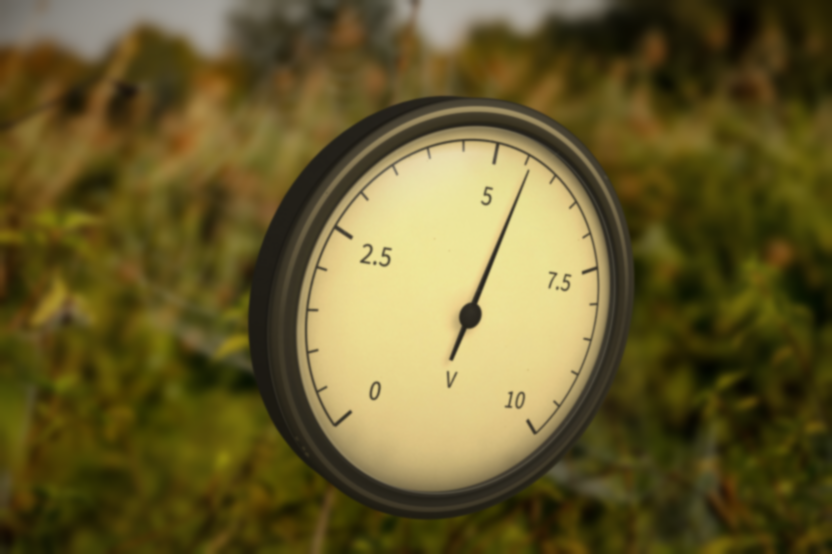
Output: 5.5 V
